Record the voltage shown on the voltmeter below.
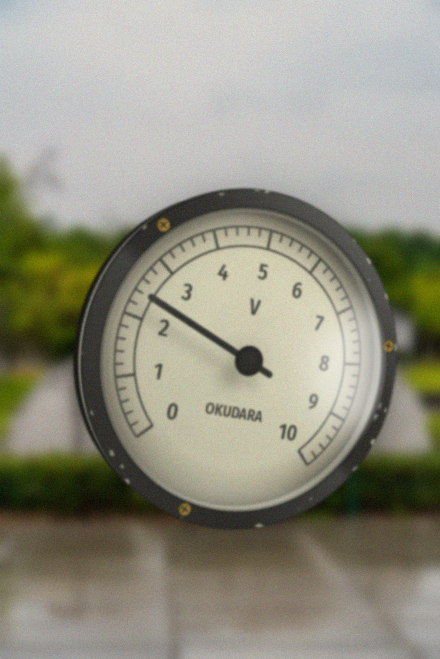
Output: 2.4 V
